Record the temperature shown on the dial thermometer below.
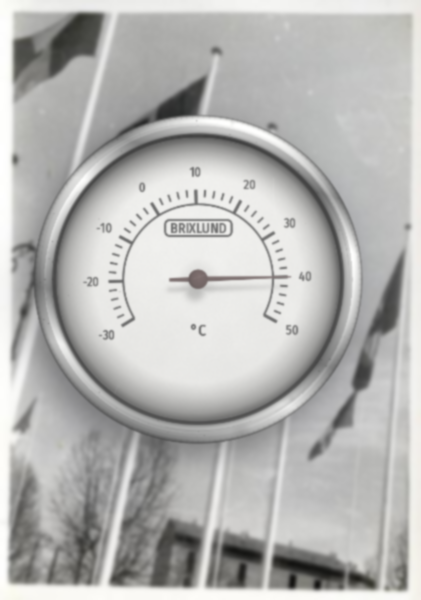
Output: 40 °C
